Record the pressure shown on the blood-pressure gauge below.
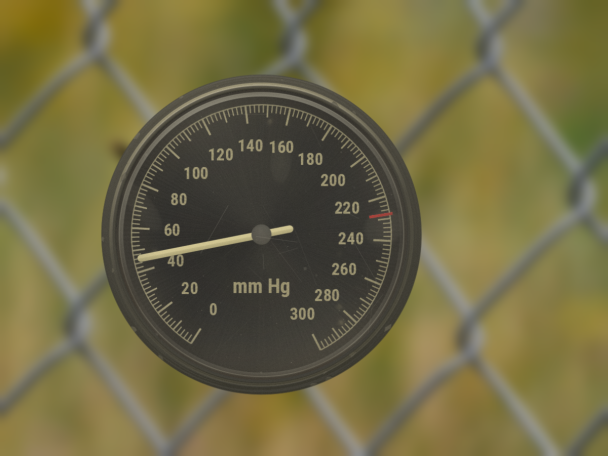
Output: 46 mmHg
